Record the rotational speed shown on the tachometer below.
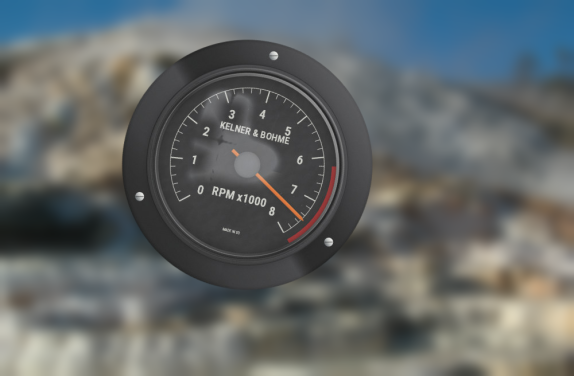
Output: 7500 rpm
